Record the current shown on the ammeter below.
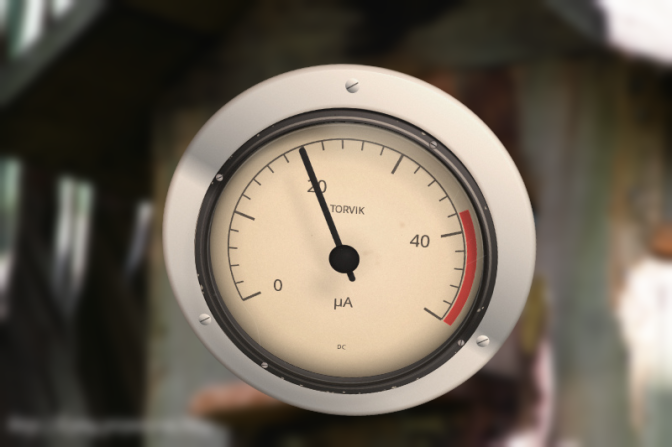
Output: 20 µA
